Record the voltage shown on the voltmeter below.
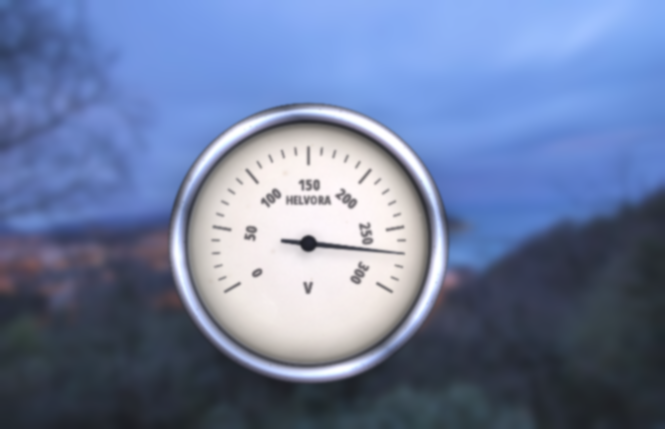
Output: 270 V
